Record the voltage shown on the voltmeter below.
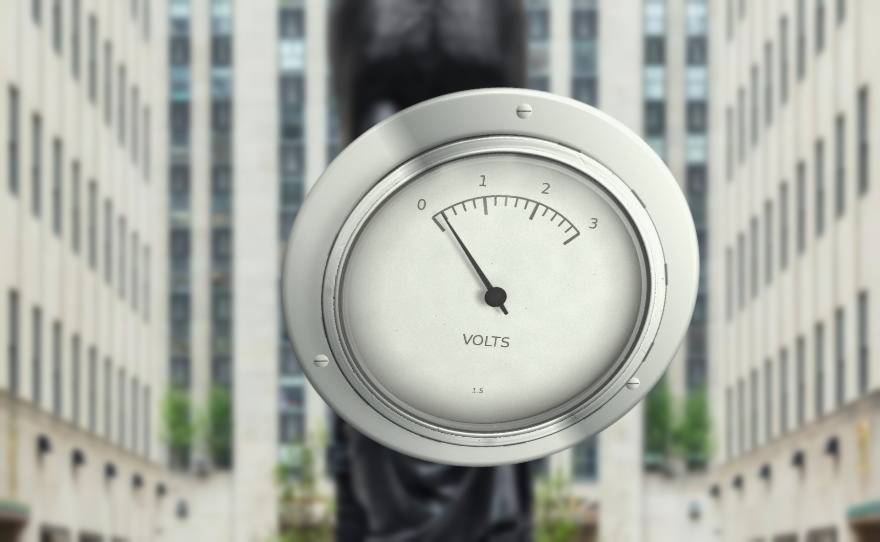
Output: 0.2 V
